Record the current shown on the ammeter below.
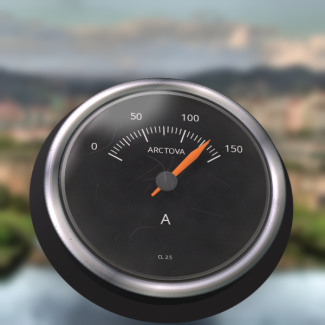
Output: 130 A
